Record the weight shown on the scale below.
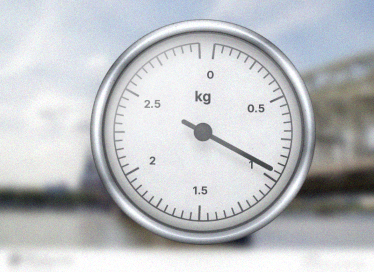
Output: 0.95 kg
